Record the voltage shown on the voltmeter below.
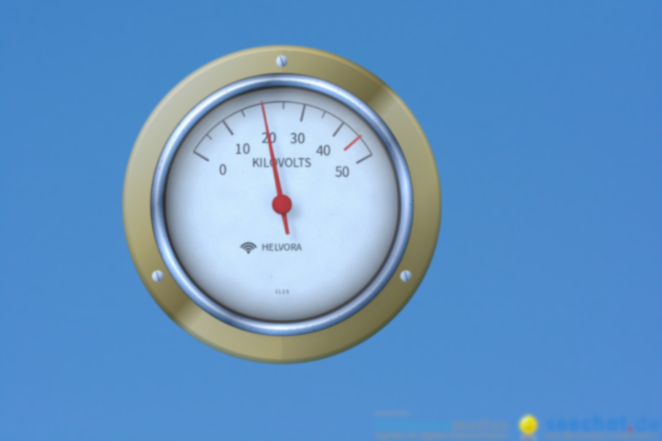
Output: 20 kV
